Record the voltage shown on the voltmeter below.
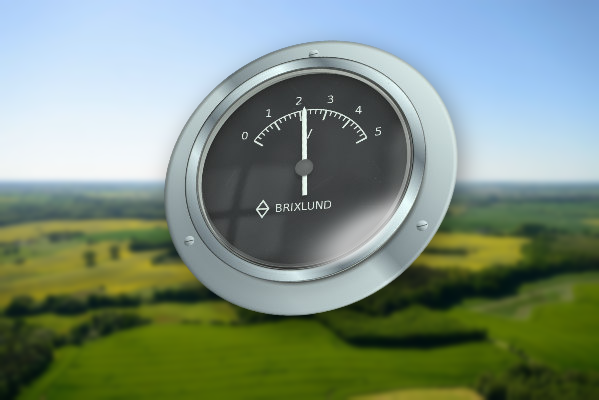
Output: 2.2 V
